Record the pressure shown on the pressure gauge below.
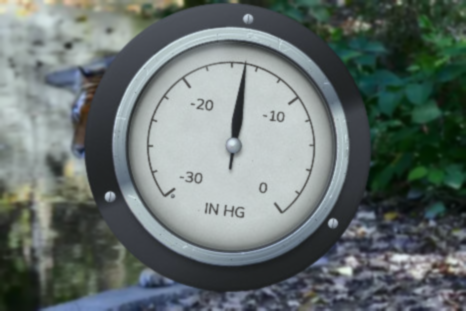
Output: -15 inHg
